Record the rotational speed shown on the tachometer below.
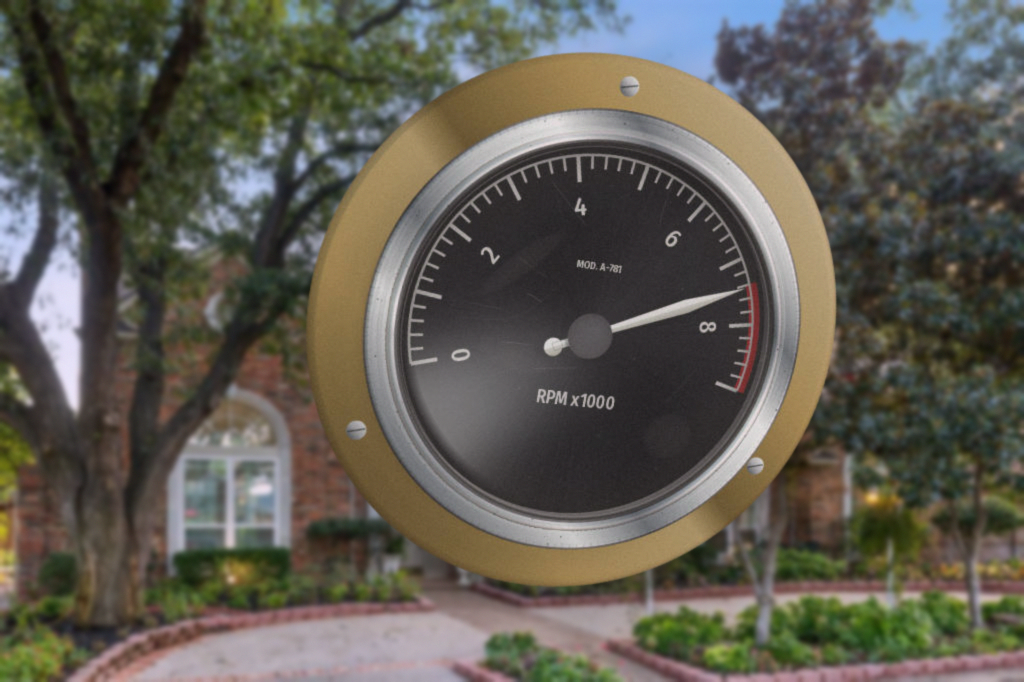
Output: 7400 rpm
